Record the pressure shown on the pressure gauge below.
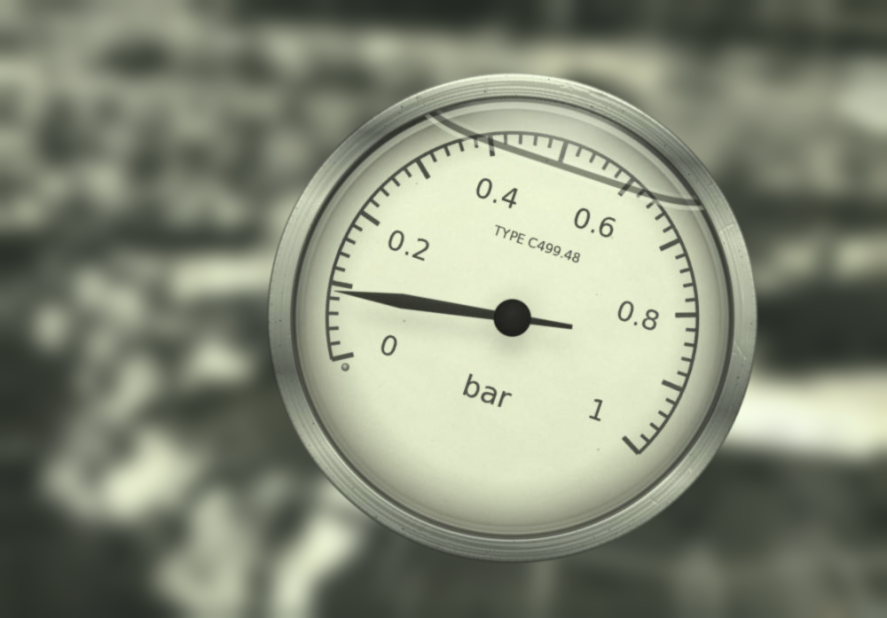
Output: 0.09 bar
